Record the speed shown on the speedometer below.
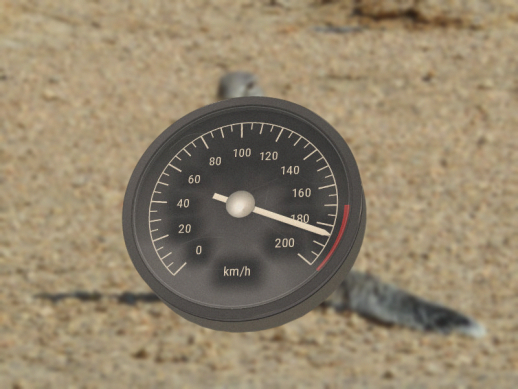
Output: 185 km/h
